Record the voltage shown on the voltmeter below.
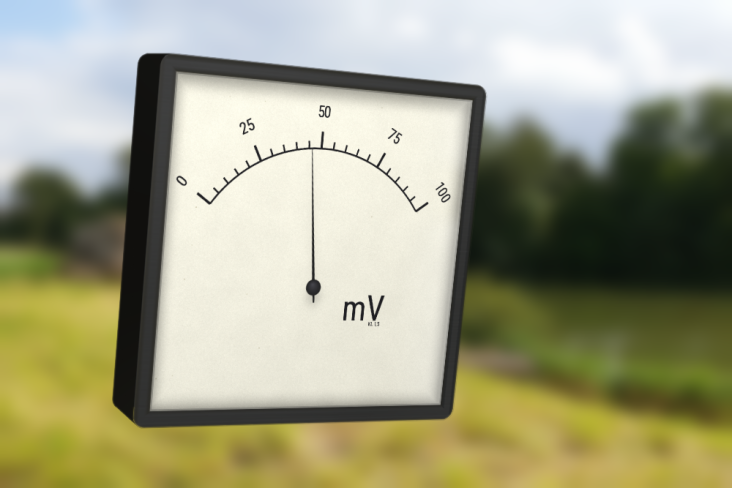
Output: 45 mV
